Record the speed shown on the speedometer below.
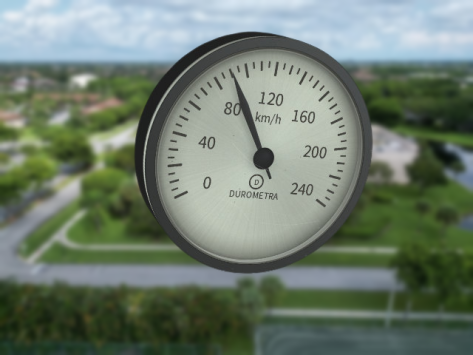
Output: 90 km/h
